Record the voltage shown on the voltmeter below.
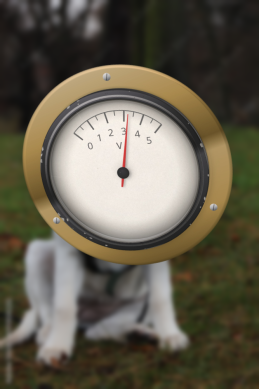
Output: 3.25 V
